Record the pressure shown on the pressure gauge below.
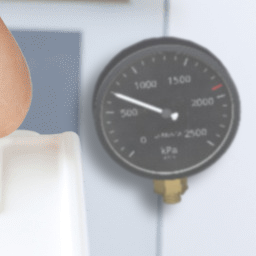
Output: 700 kPa
